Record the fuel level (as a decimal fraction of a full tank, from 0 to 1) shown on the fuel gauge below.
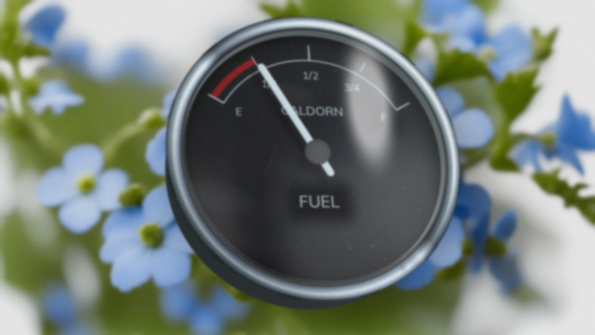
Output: 0.25
